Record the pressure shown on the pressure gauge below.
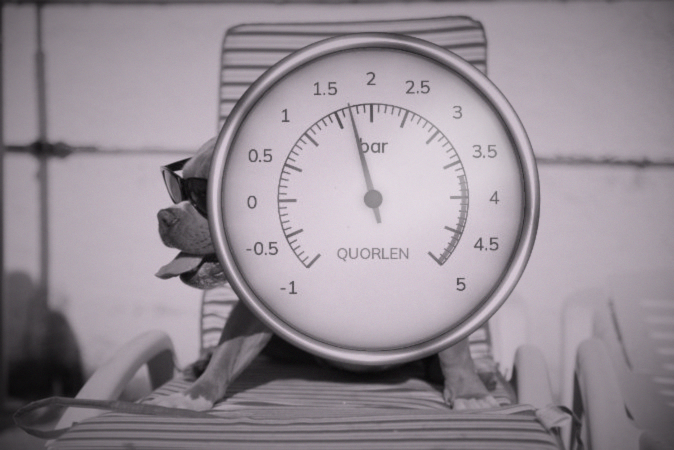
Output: 1.7 bar
